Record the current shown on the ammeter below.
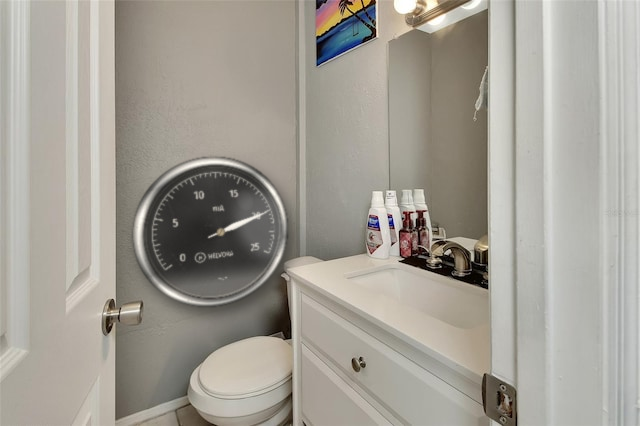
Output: 20 mA
